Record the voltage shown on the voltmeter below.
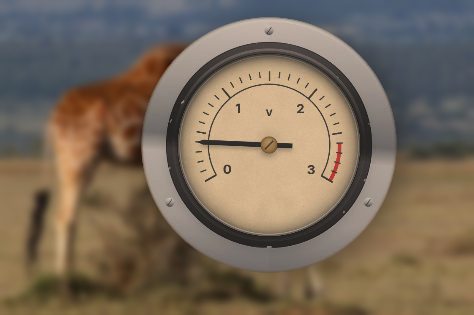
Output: 0.4 V
